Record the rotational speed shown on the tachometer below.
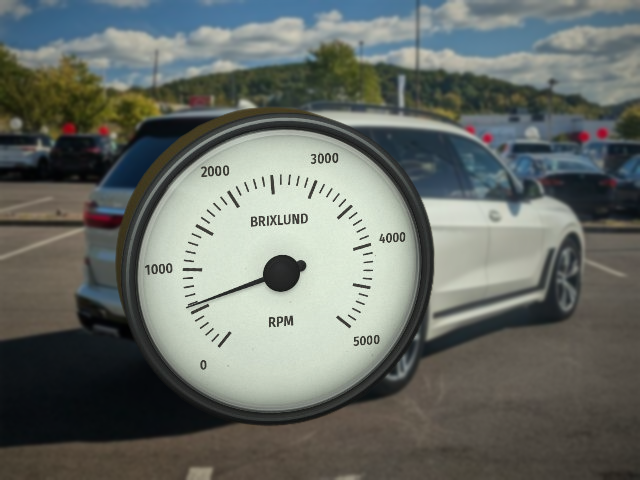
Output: 600 rpm
